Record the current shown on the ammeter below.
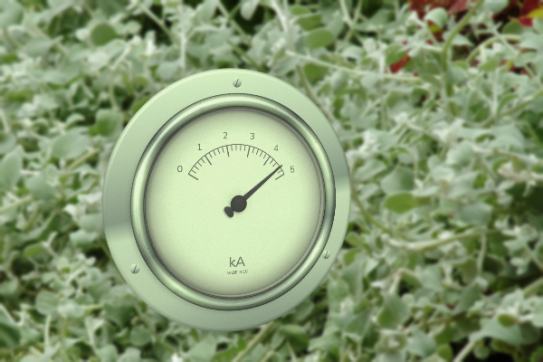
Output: 4.6 kA
